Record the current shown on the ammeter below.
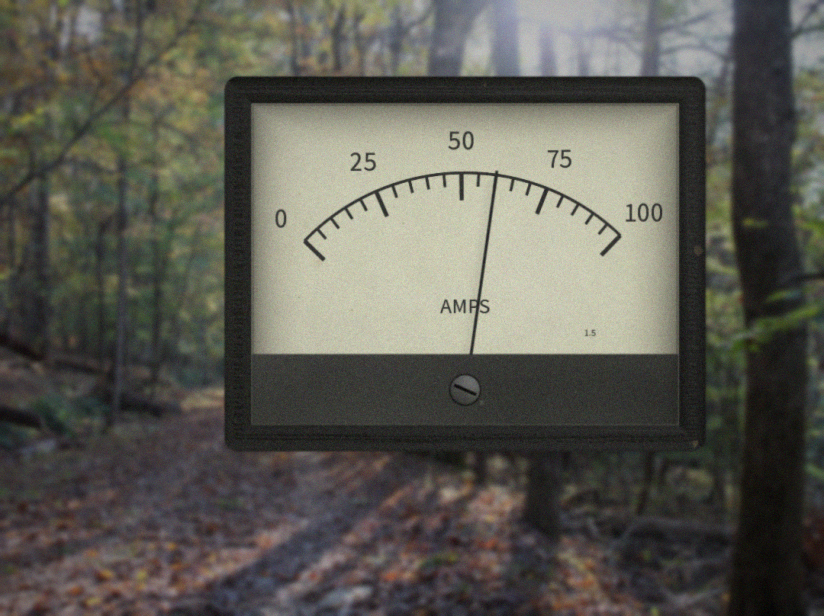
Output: 60 A
